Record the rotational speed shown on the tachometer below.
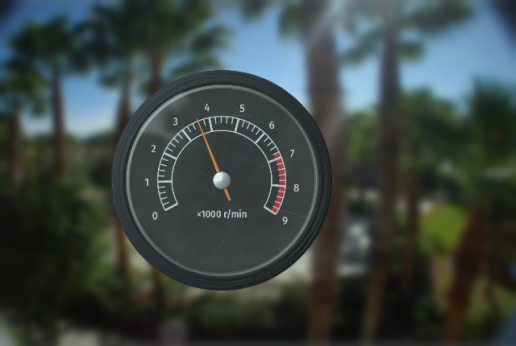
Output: 3600 rpm
